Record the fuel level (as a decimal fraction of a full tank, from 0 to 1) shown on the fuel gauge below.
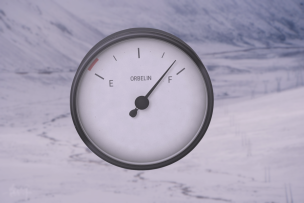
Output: 0.875
